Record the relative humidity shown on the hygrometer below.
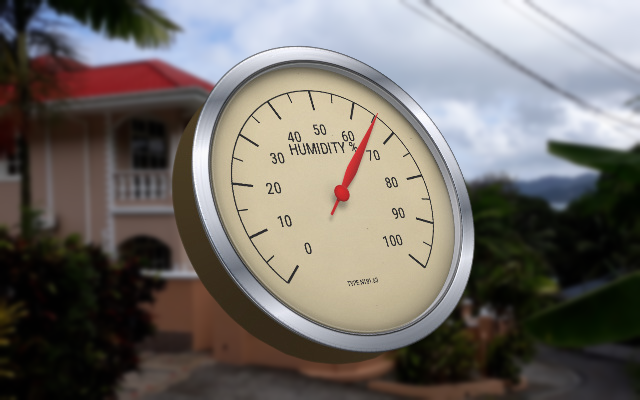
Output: 65 %
